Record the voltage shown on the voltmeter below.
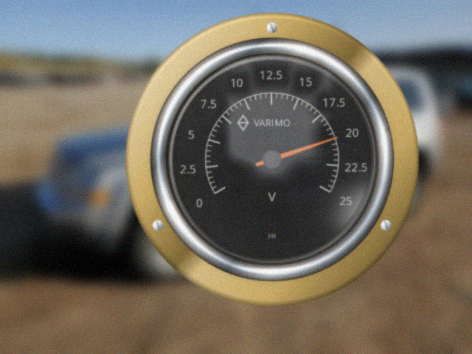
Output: 20 V
